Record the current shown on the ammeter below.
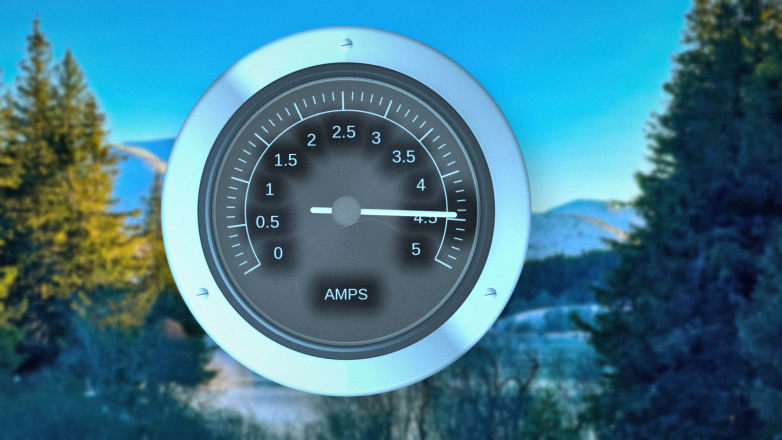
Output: 4.45 A
